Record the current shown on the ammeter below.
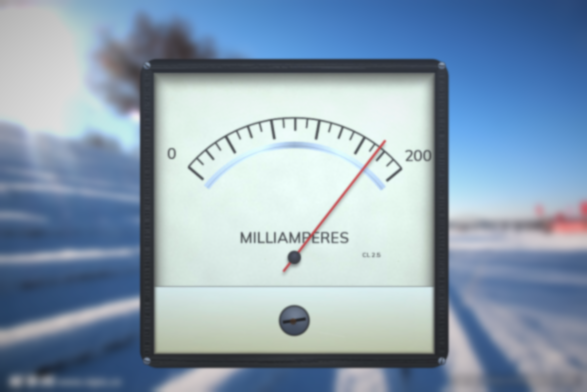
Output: 175 mA
